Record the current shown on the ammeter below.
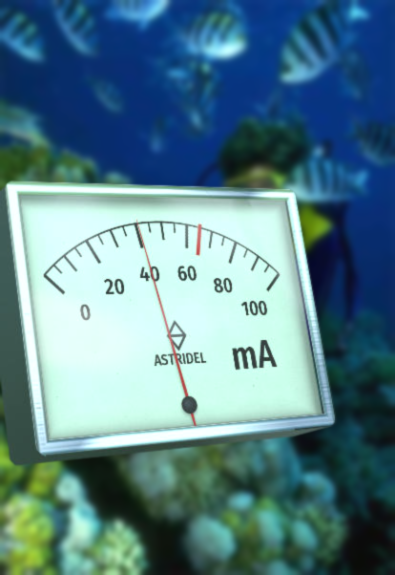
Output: 40 mA
